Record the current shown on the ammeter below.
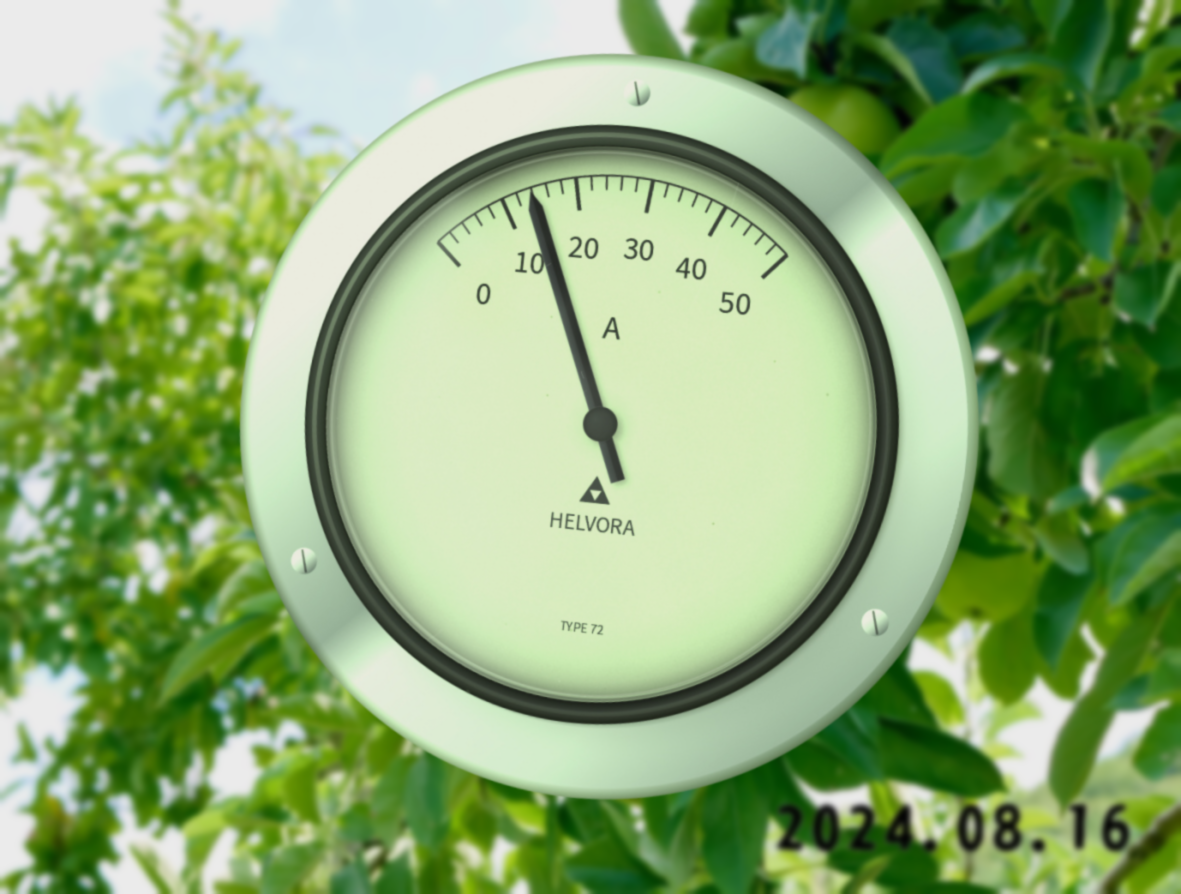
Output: 14 A
